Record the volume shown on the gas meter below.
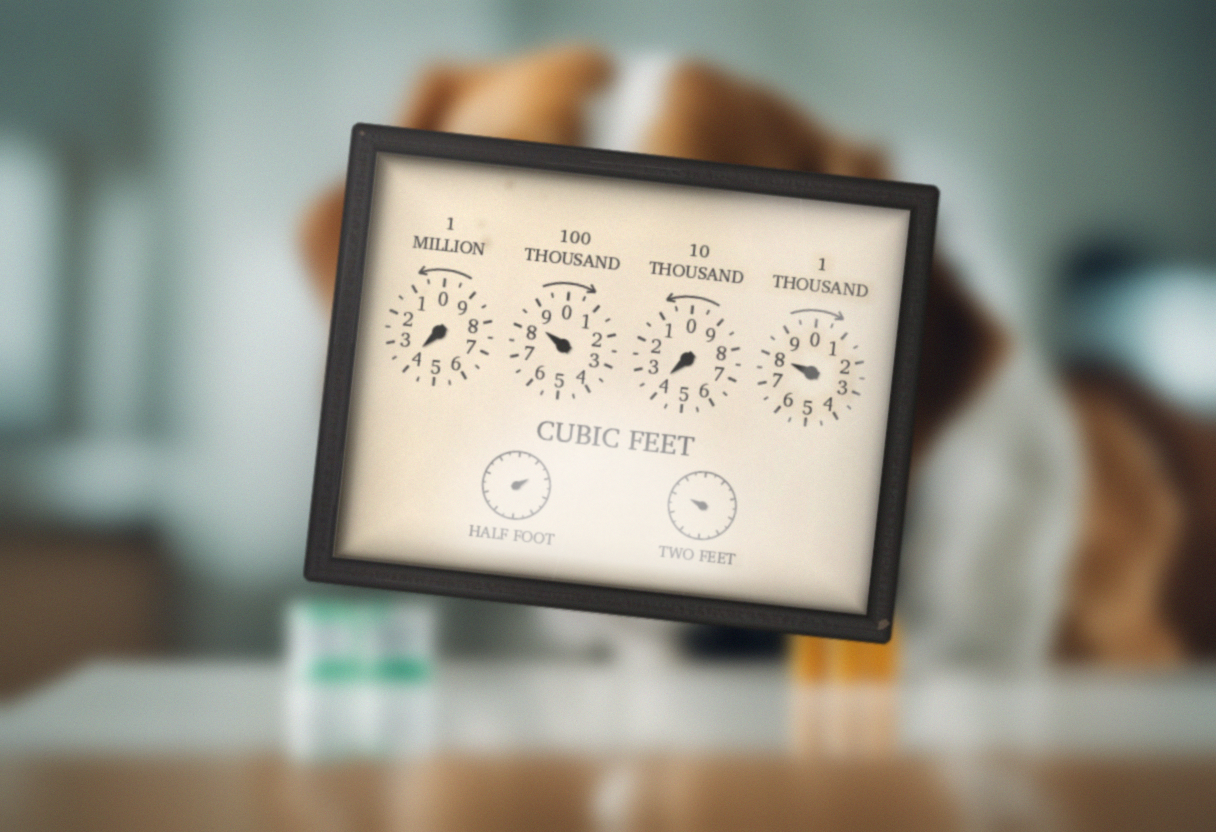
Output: 383800 ft³
